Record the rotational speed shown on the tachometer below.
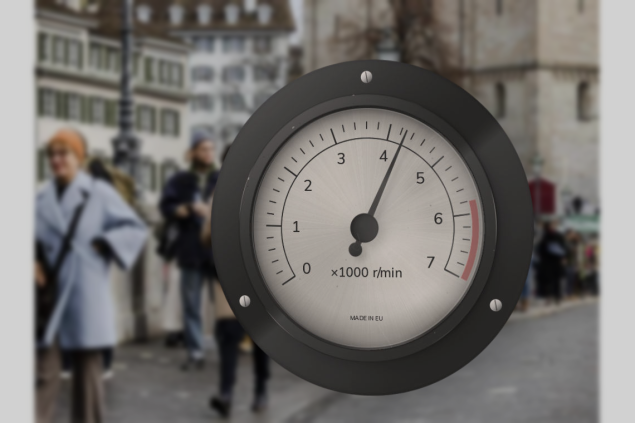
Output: 4300 rpm
